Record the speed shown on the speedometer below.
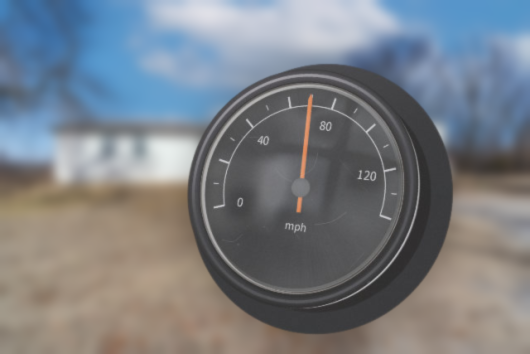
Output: 70 mph
